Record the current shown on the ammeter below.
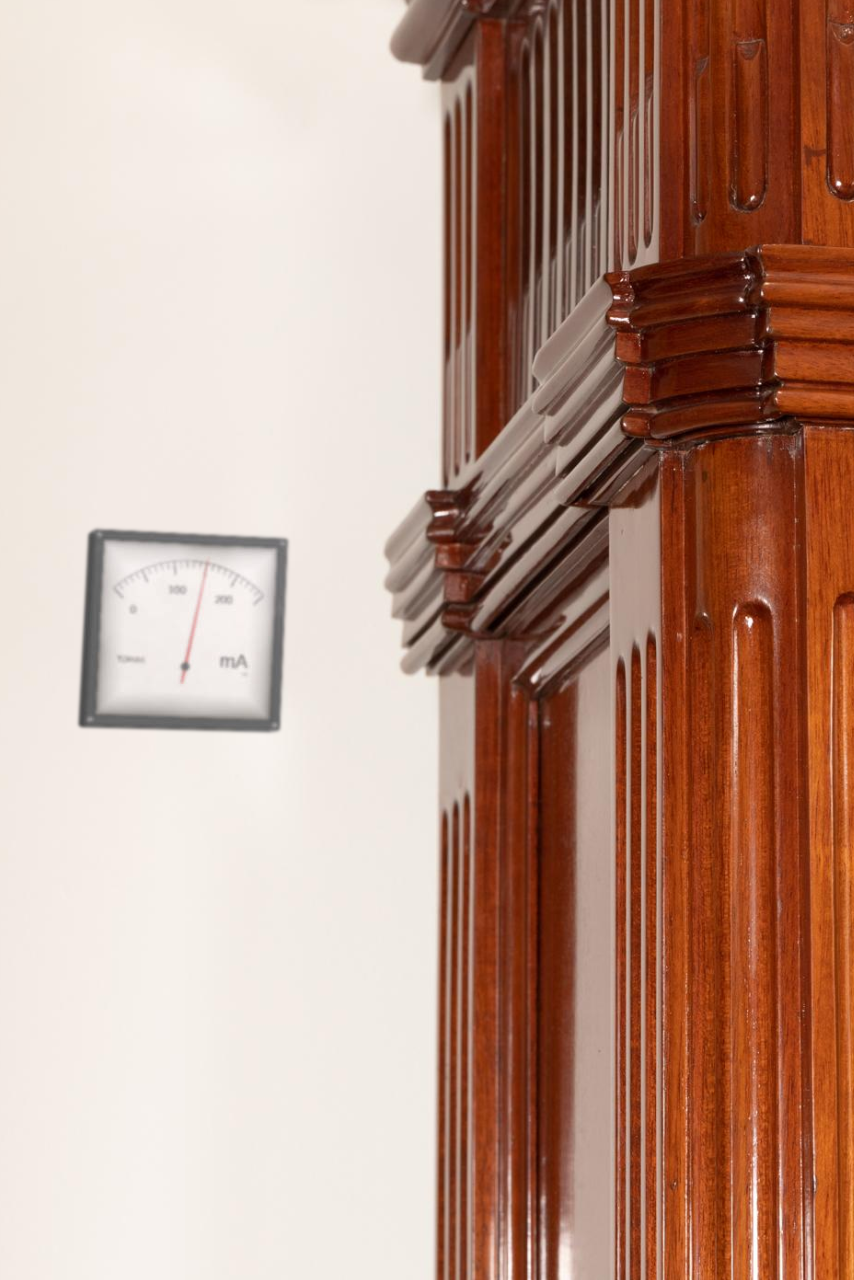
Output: 150 mA
